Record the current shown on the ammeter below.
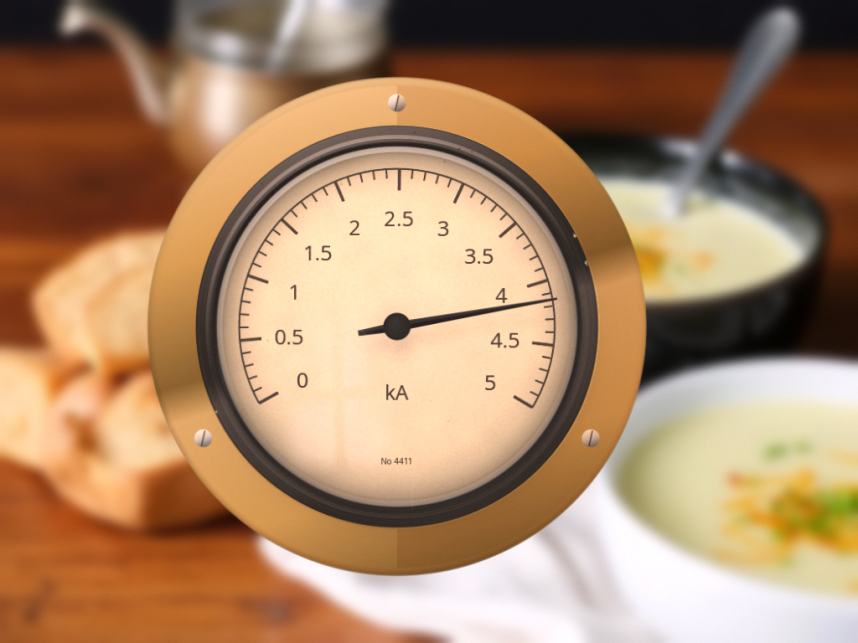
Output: 4.15 kA
